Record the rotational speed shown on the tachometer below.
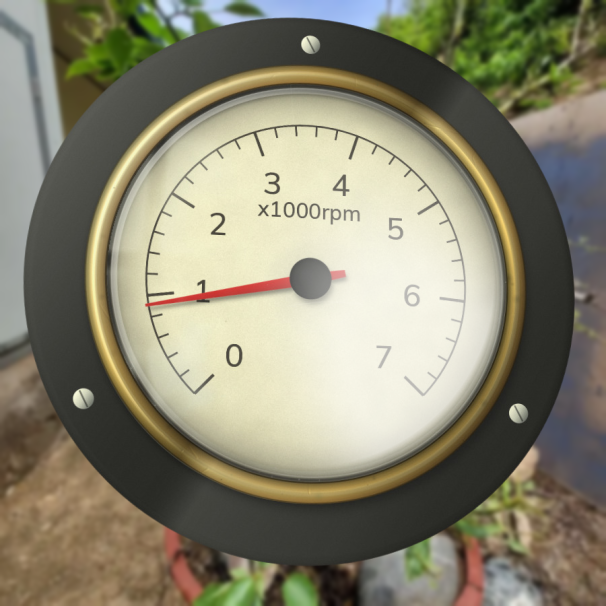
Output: 900 rpm
